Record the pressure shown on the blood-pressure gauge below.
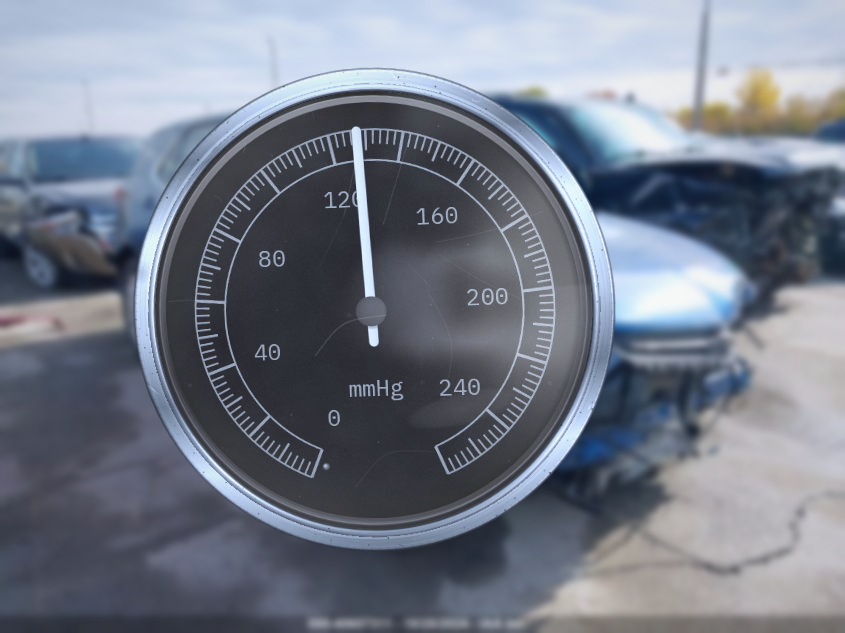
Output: 128 mmHg
